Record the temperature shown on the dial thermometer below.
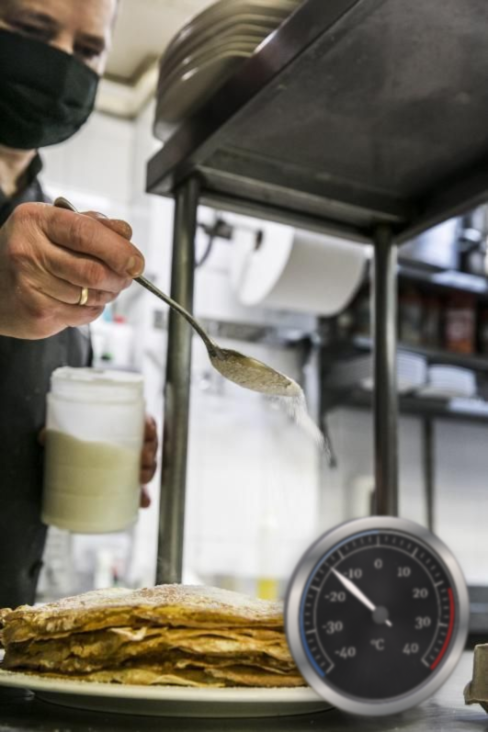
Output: -14 °C
